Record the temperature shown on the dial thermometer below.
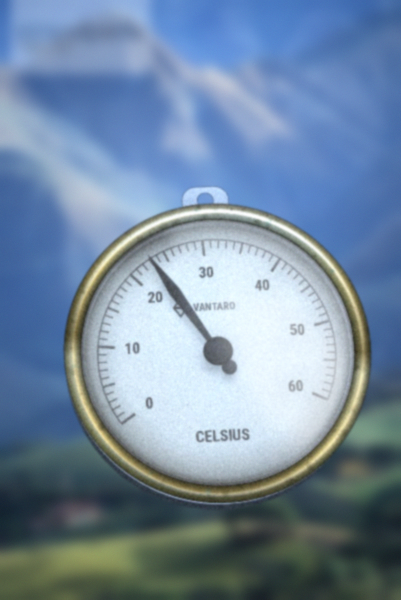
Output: 23 °C
